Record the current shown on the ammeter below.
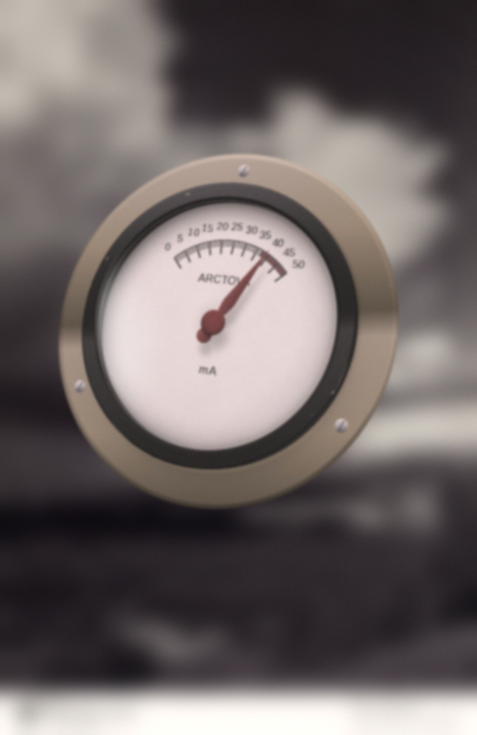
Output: 40 mA
